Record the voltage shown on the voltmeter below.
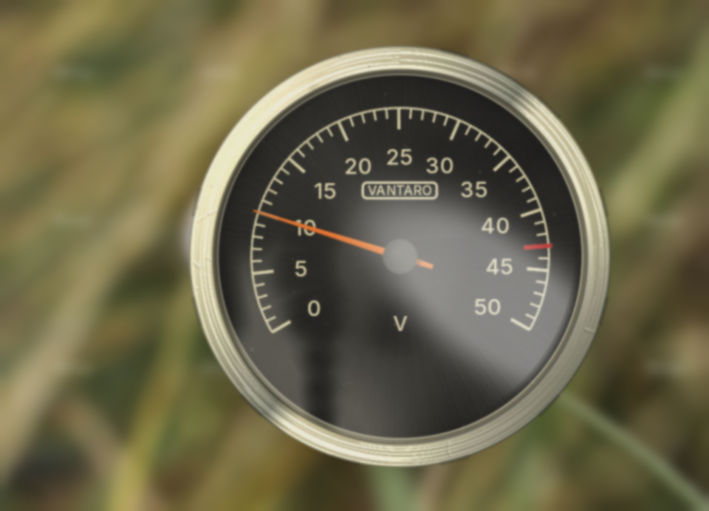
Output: 10 V
